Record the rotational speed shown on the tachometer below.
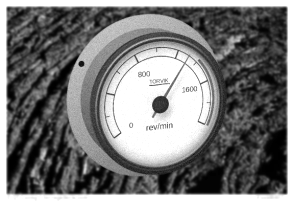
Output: 1300 rpm
